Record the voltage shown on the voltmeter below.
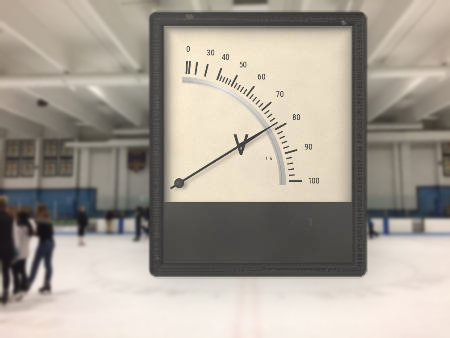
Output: 78 V
